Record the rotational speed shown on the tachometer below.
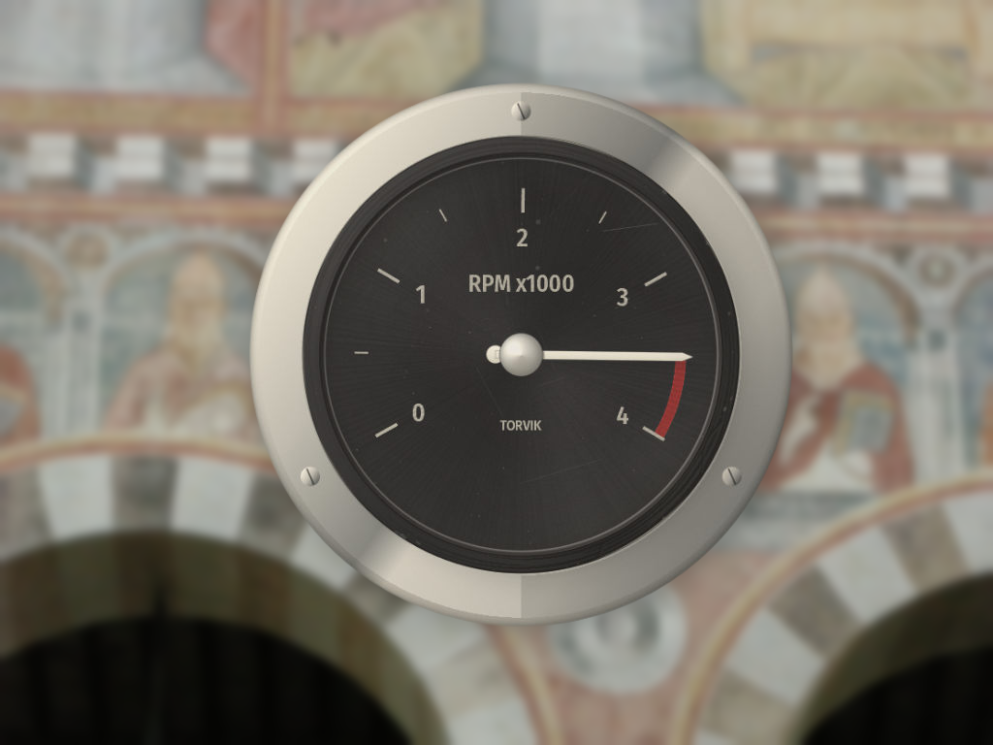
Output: 3500 rpm
